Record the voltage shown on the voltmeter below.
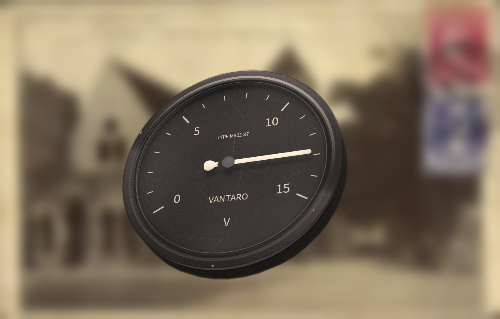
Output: 13 V
